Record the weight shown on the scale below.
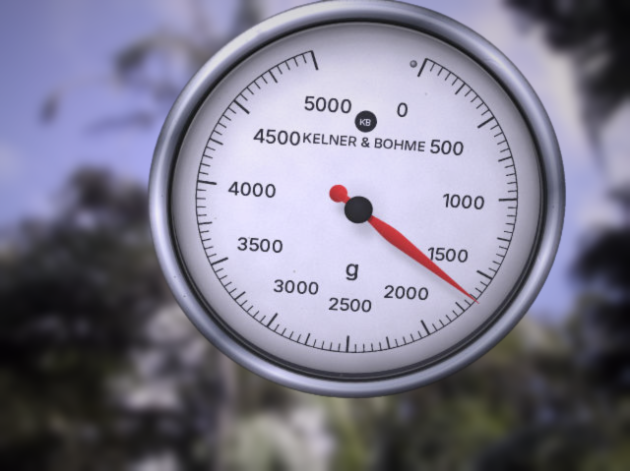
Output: 1650 g
